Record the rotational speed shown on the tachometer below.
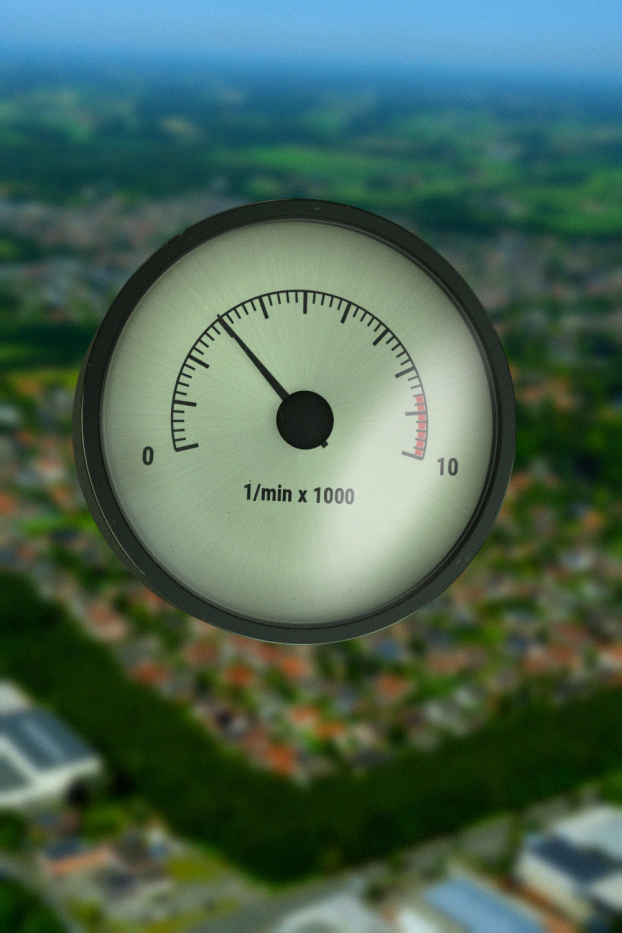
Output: 3000 rpm
